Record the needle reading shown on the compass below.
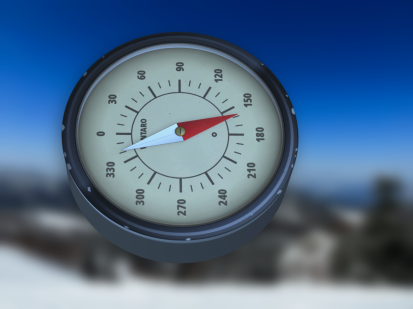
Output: 160 °
